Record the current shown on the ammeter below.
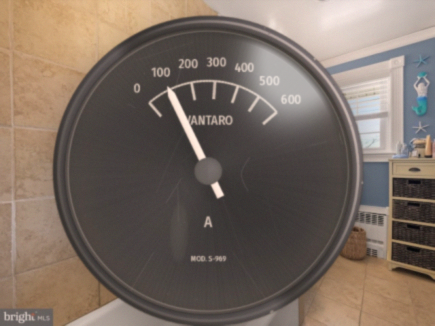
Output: 100 A
